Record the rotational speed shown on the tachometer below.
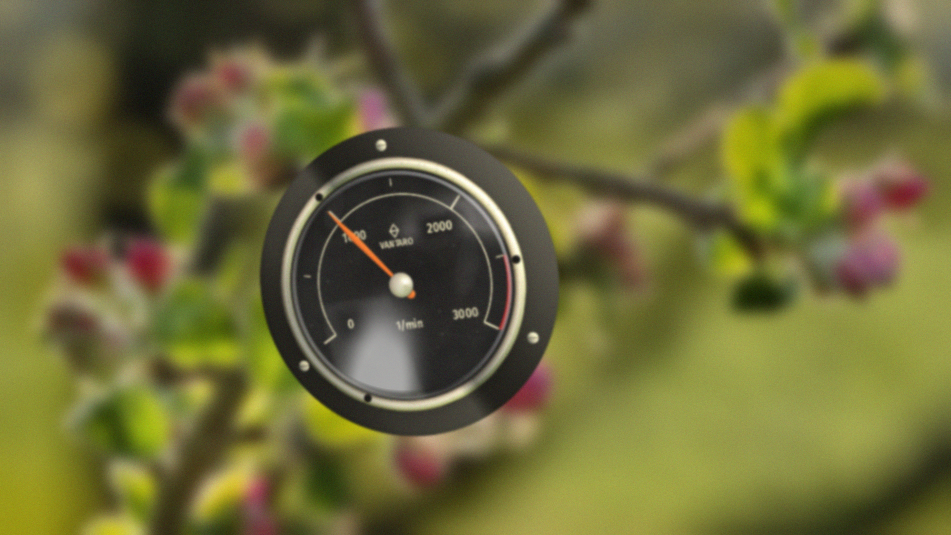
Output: 1000 rpm
